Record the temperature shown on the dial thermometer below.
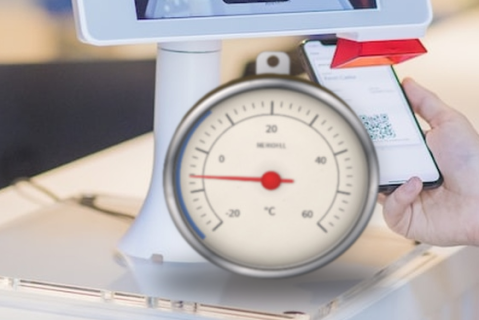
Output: -6 °C
